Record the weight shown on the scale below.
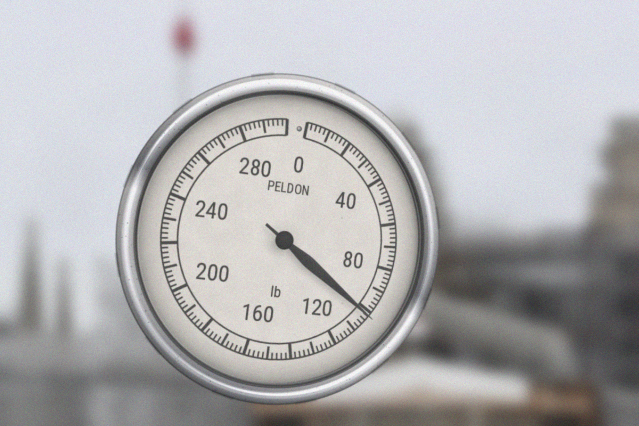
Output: 102 lb
